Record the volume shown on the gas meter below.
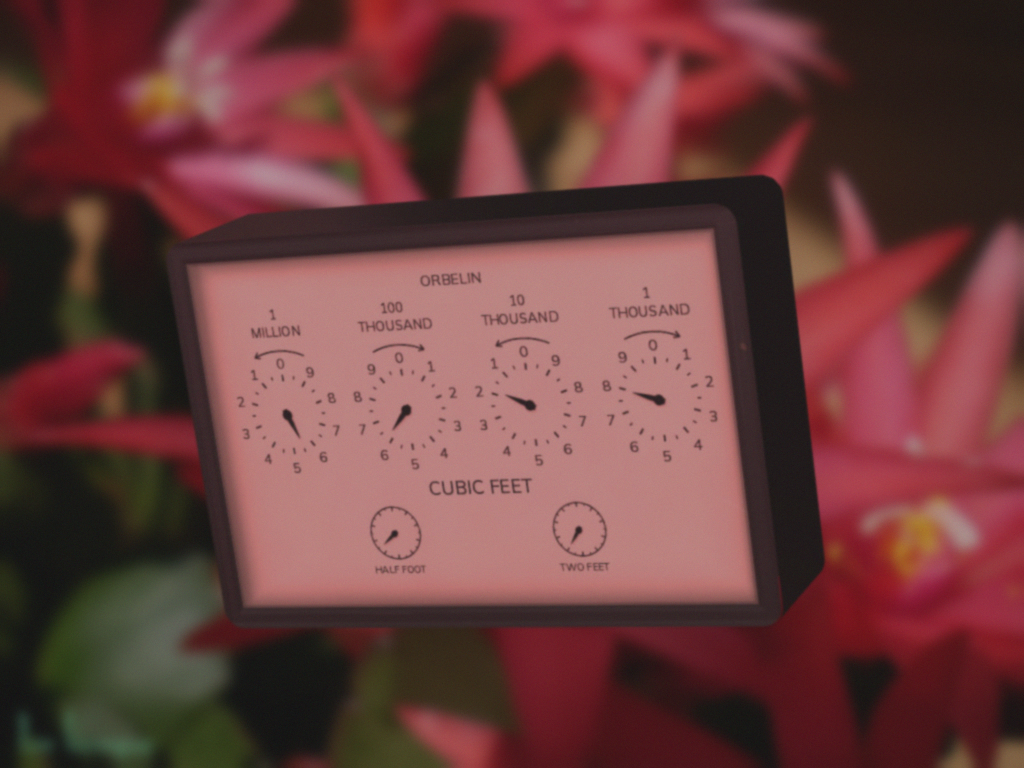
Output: 561800 ft³
